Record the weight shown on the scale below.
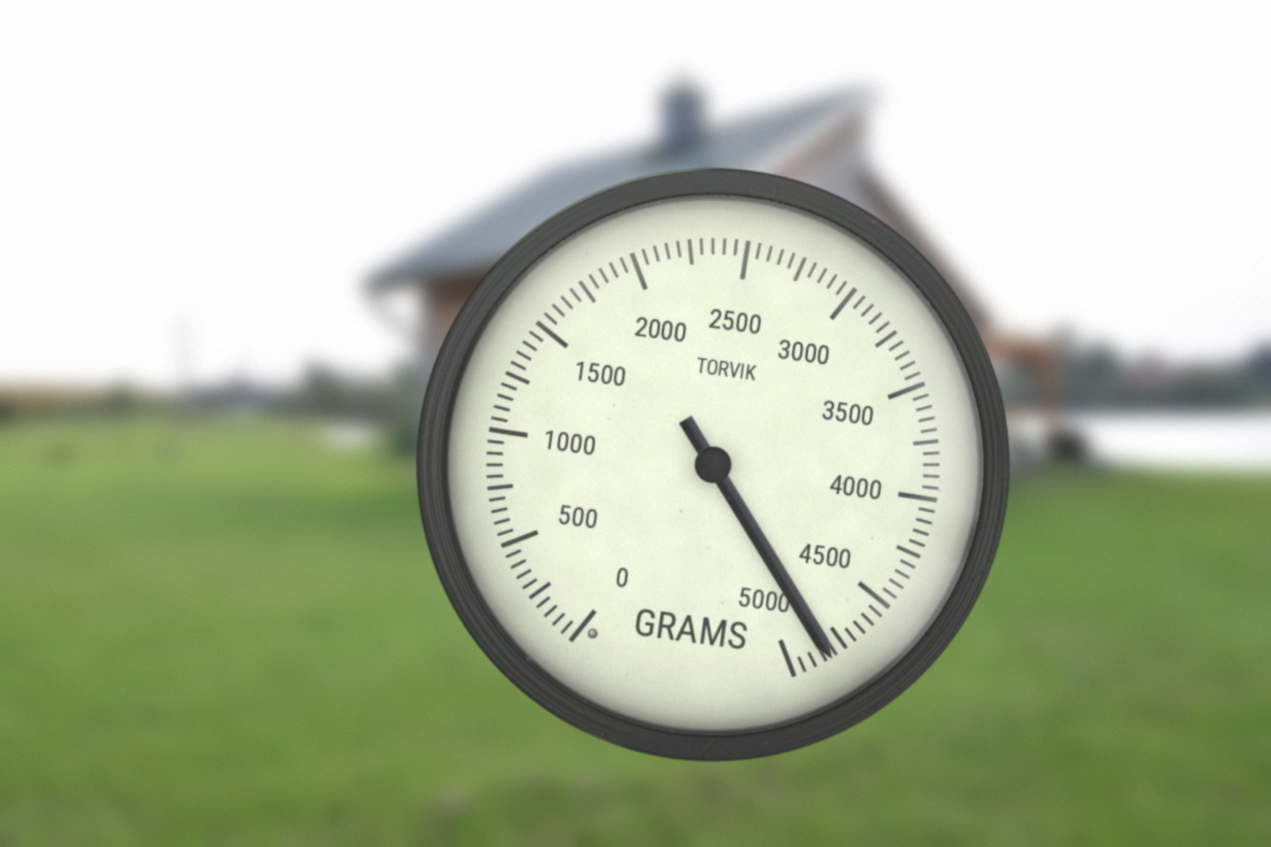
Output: 4825 g
